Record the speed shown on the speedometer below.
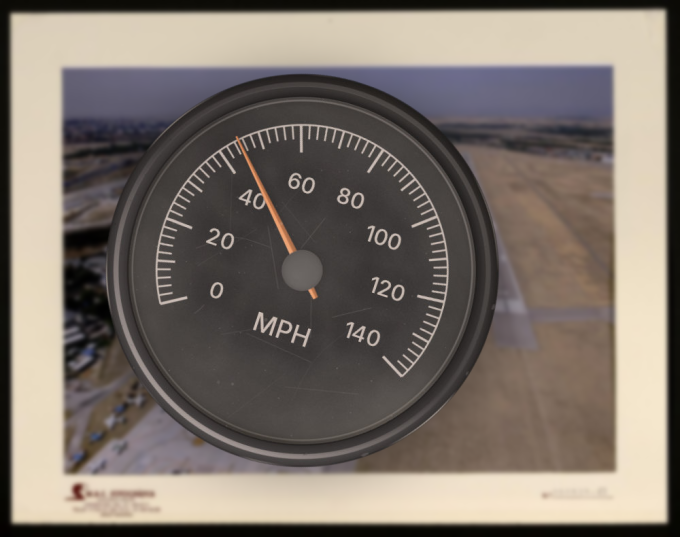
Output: 45 mph
